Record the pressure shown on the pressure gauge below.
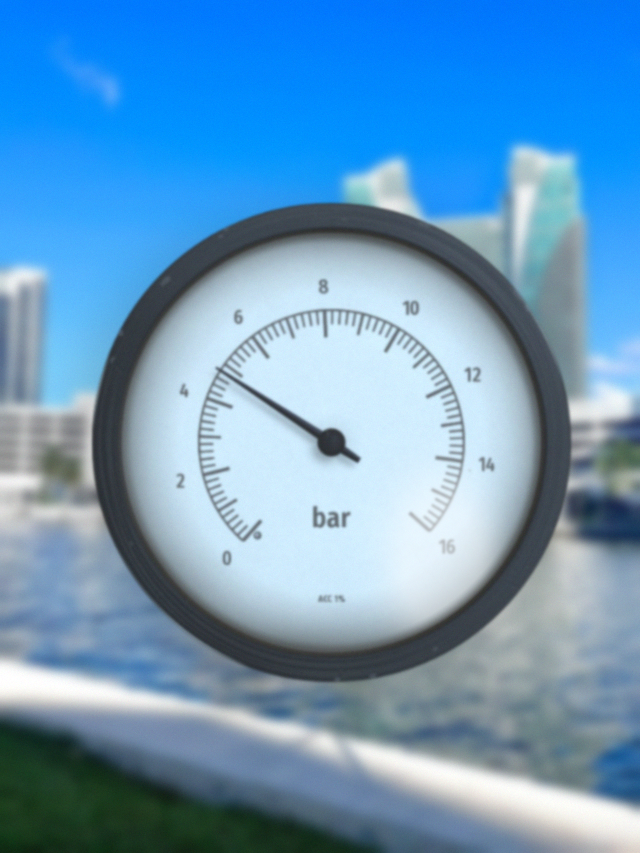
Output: 4.8 bar
